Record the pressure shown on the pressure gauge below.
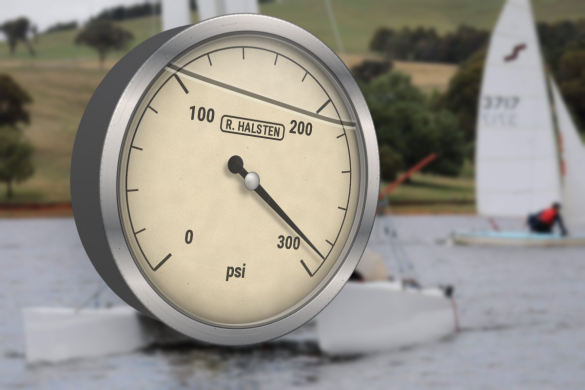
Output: 290 psi
